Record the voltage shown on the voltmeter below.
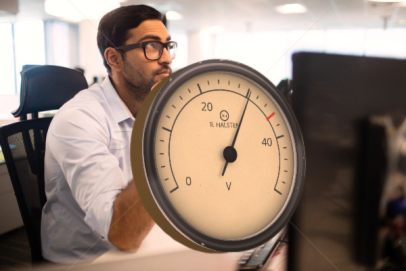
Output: 30 V
